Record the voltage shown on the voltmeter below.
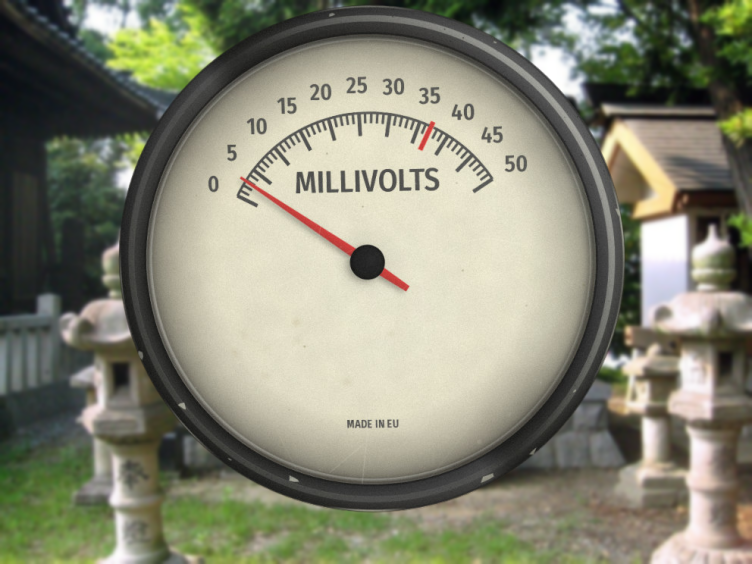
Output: 3 mV
